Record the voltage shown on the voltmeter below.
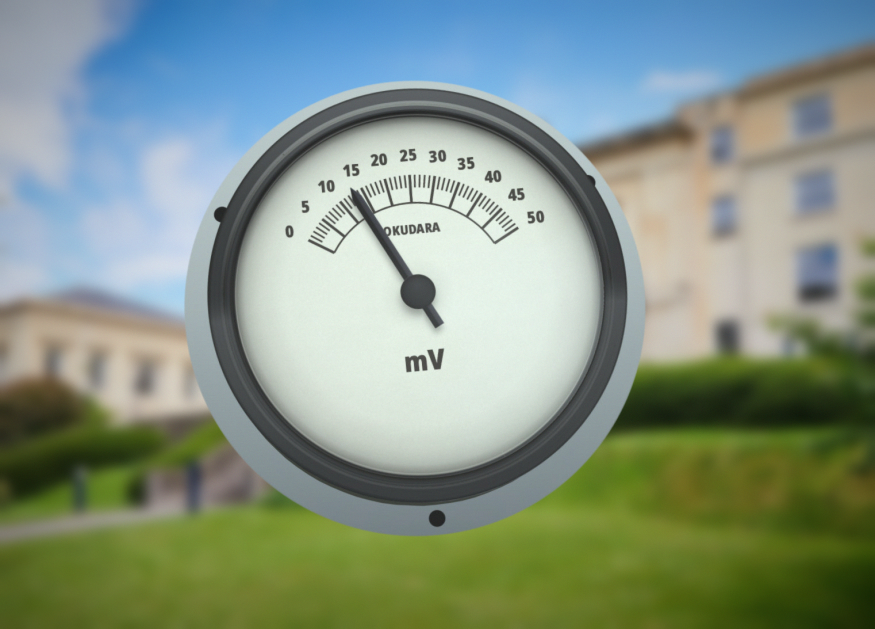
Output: 13 mV
